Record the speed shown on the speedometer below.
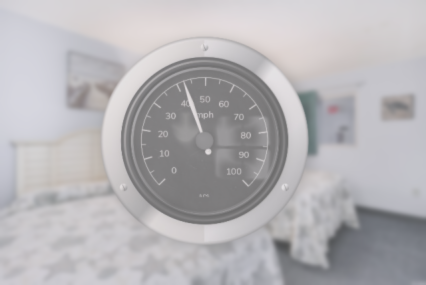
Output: 42.5 mph
